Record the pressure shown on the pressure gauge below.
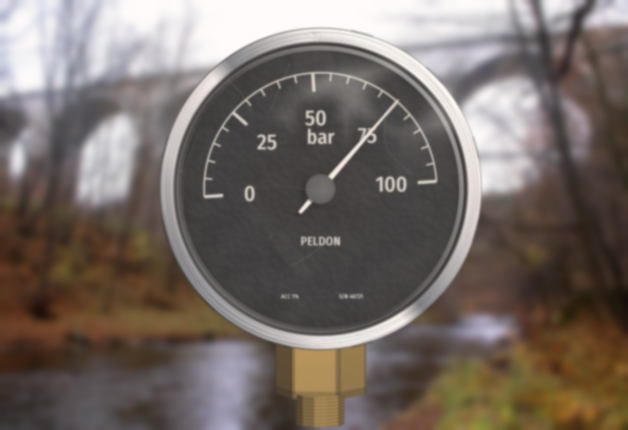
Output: 75 bar
